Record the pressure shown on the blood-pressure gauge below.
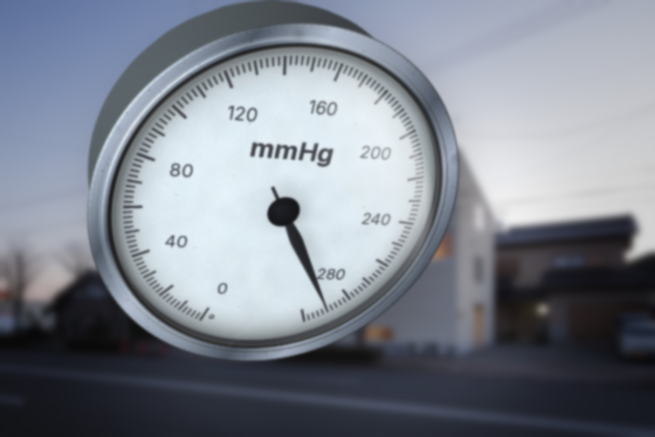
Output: 290 mmHg
